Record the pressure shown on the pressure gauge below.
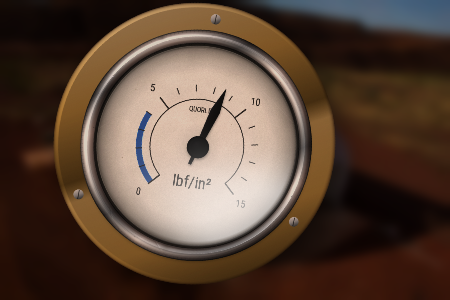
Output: 8.5 psi
